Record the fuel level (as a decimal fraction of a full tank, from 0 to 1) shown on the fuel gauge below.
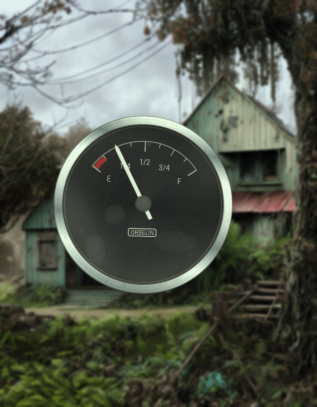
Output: 0.25
